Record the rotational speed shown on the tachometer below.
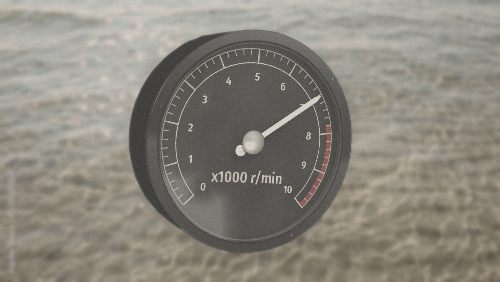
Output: 7000 rpm
